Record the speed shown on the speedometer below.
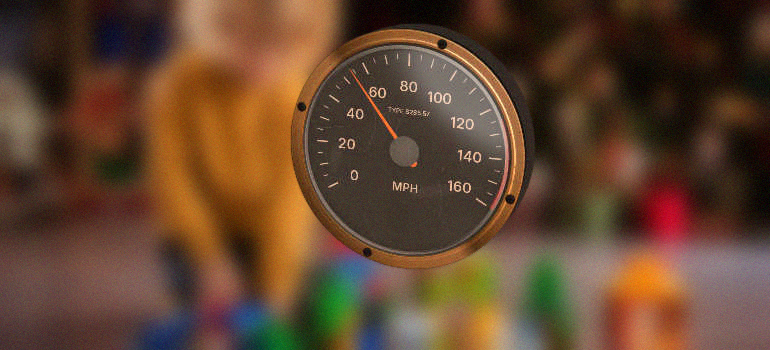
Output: 55 mph
